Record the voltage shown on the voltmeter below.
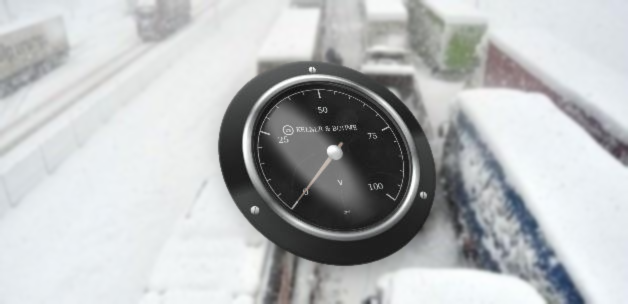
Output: 0 V
